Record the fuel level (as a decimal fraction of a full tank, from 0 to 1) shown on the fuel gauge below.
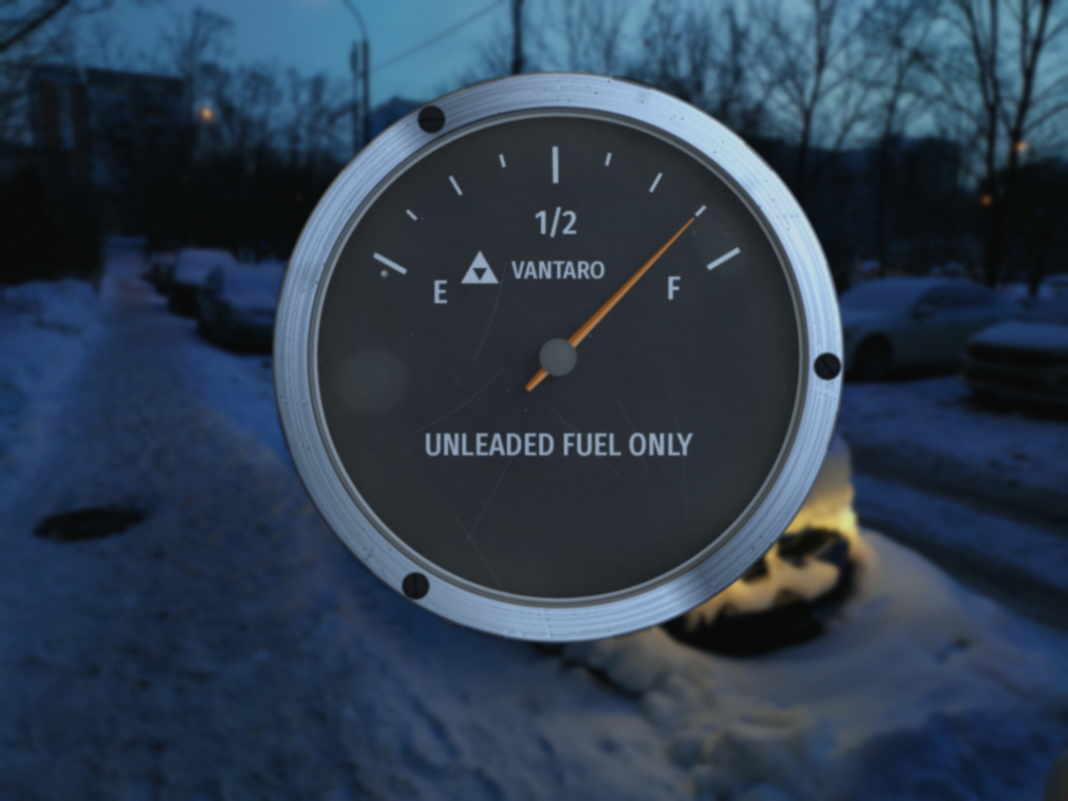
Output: 0.875
